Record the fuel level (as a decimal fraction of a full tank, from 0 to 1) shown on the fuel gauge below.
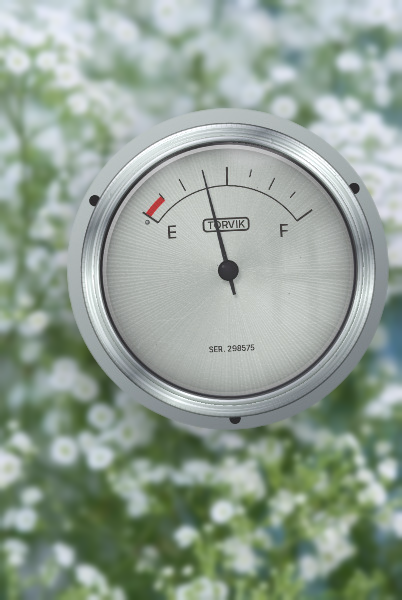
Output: 0.375
